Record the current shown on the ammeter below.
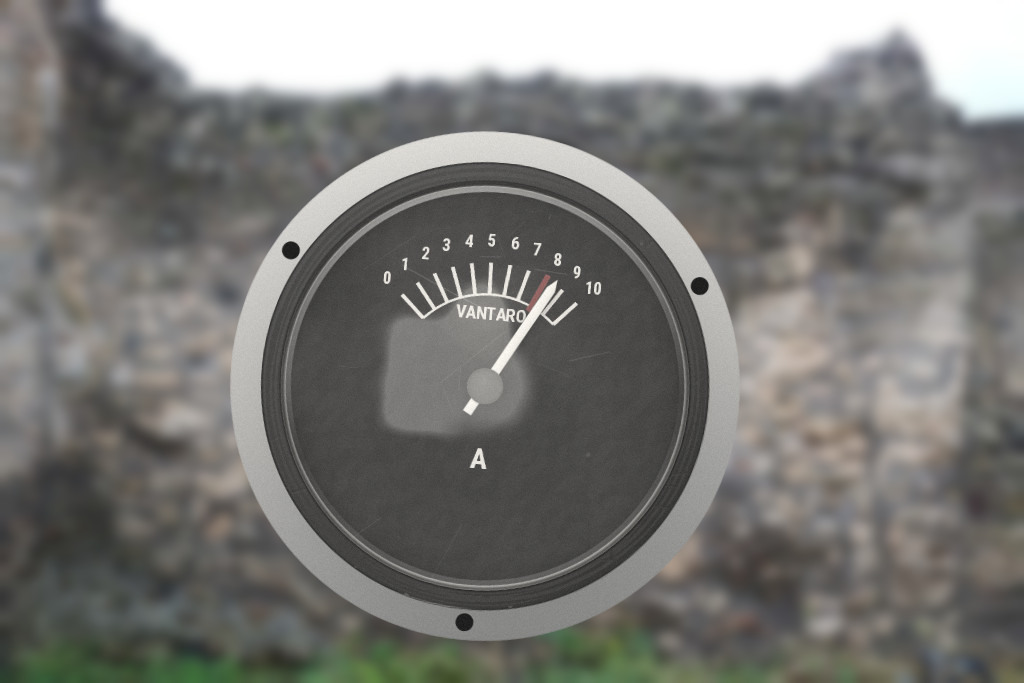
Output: 8.5 A
